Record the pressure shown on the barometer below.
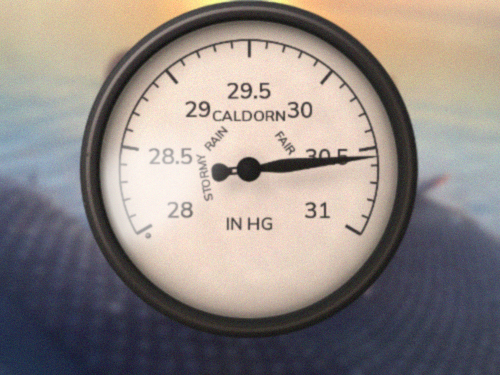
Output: 30.55 inHg
